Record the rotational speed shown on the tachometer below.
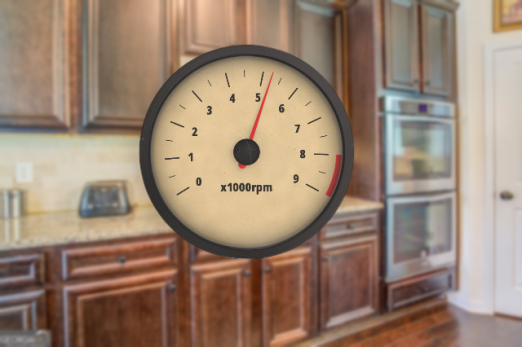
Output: 5250 rpm
